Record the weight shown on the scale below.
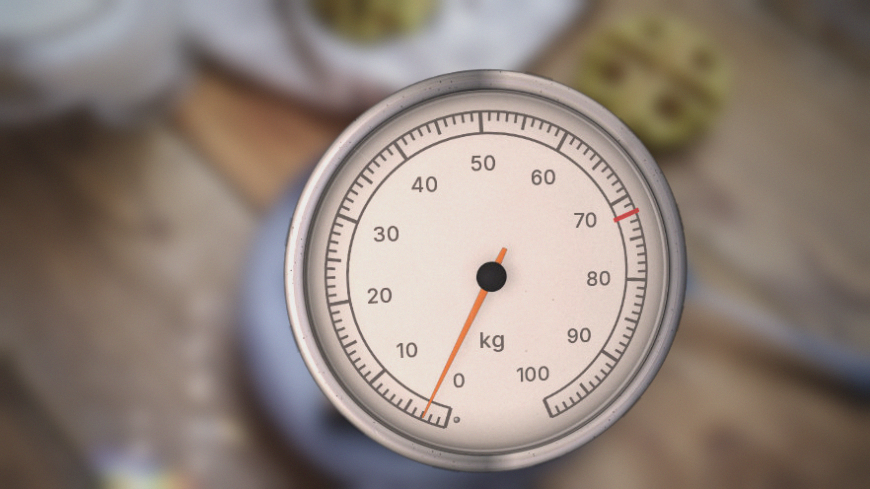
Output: 3 kg
